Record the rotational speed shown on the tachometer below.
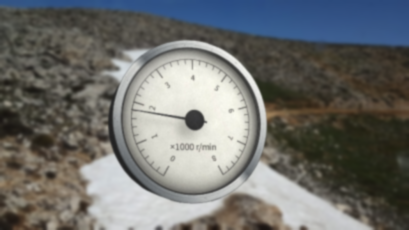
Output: 1800 rpm
